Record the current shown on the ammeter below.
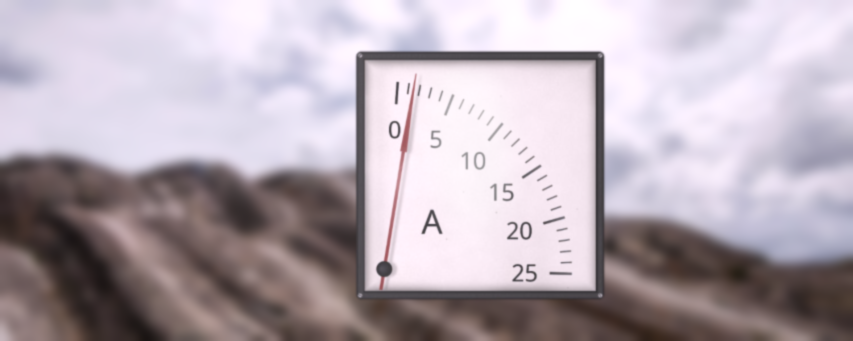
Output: 1.5 A
